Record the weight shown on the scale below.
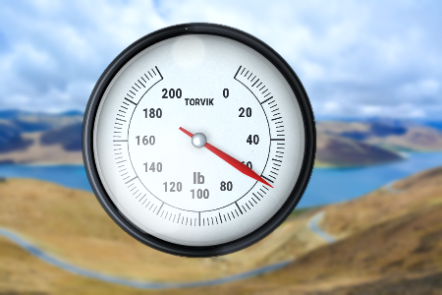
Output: 62 lb
